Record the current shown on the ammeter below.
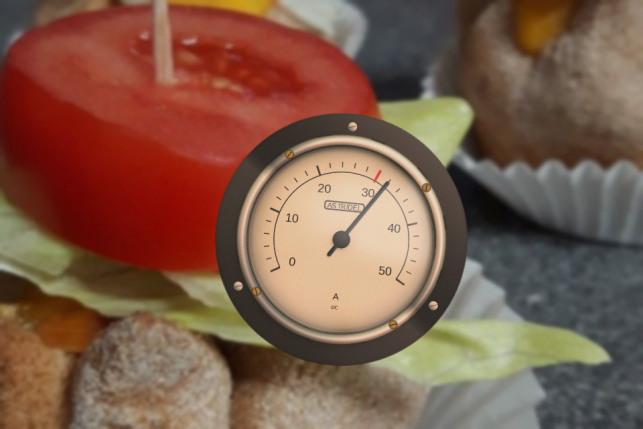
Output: 32 A
